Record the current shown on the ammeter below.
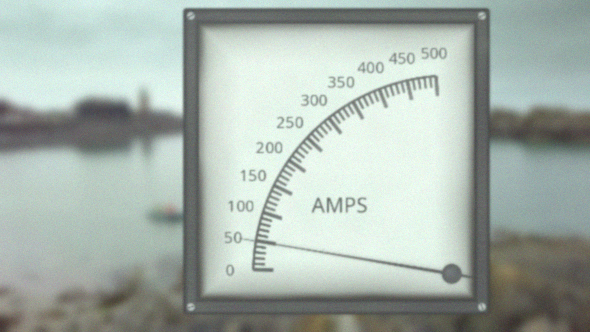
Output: 50 A
